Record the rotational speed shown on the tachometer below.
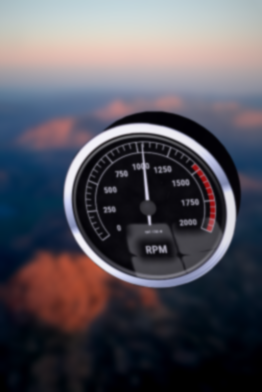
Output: 1050 rpm
